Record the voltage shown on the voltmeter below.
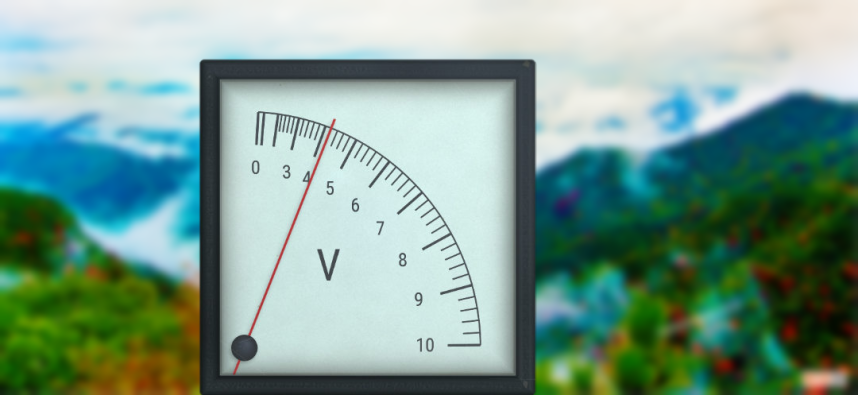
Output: 4.2 V
